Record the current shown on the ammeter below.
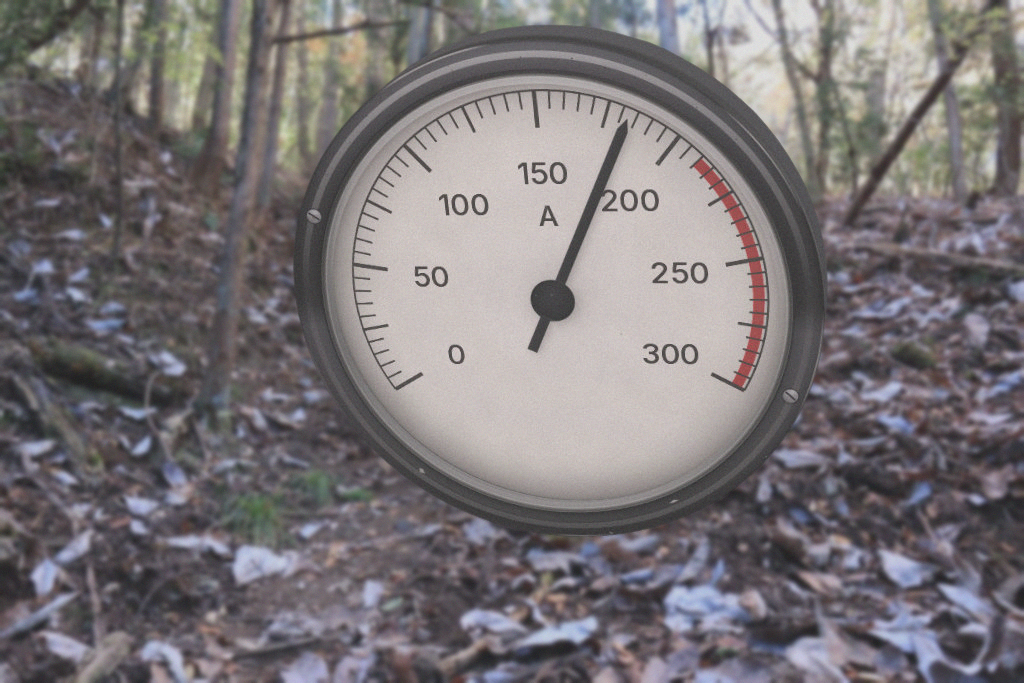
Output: 182.5 A
